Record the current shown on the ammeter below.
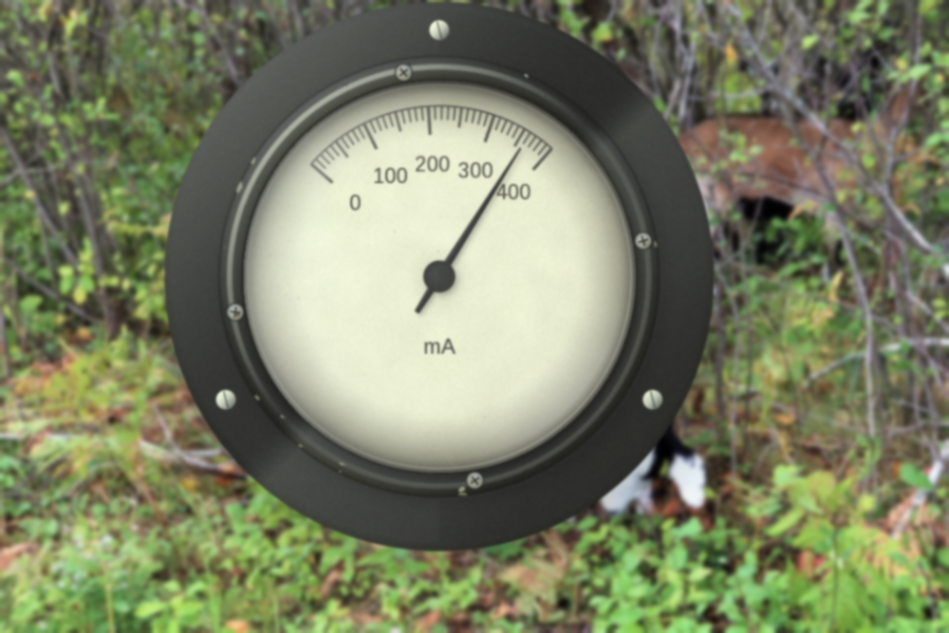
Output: 360 mA
